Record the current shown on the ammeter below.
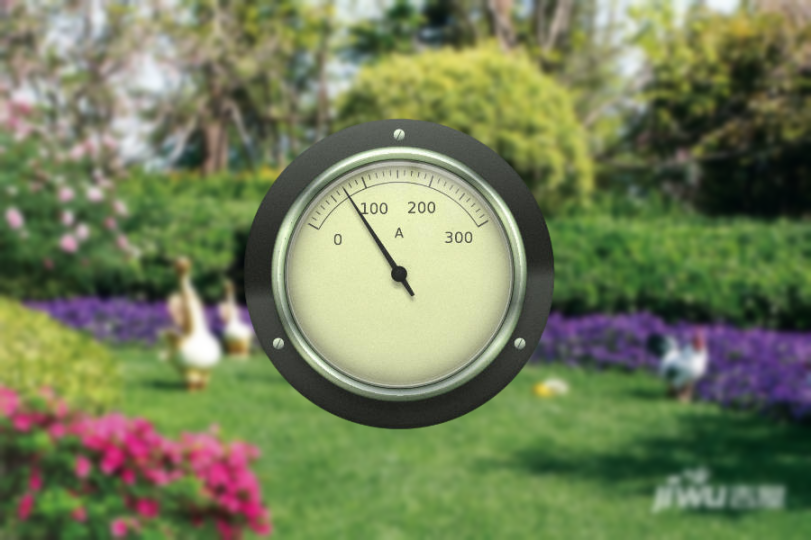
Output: 70 A
